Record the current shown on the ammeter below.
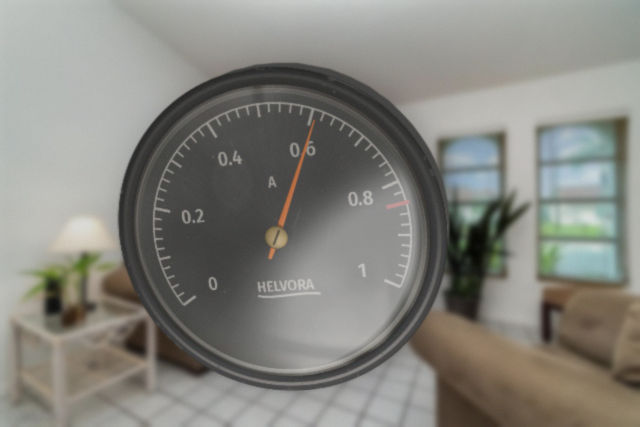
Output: 0.61 A
